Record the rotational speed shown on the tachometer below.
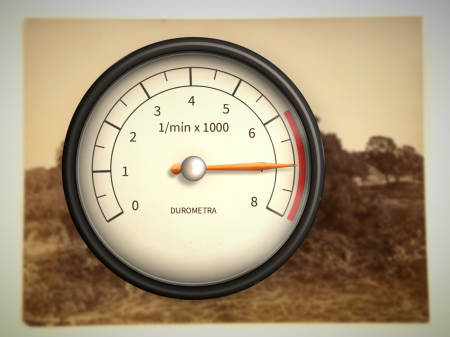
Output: 7000 rpm
